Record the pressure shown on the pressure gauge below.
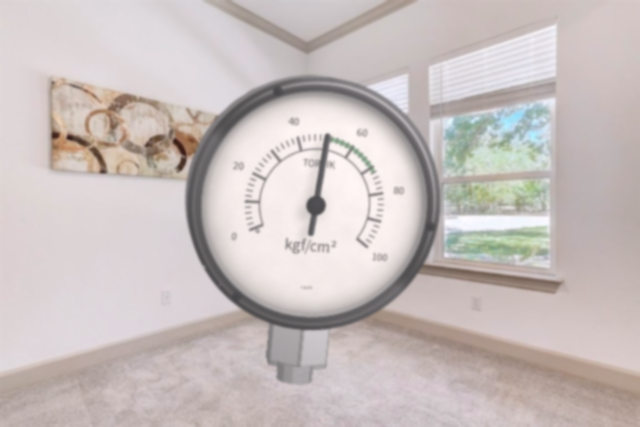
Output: 50 kg/cm²
